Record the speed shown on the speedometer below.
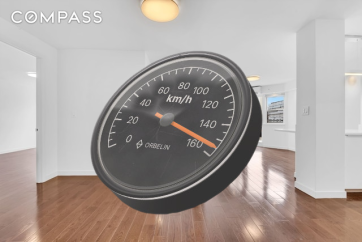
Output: 155 km/h
